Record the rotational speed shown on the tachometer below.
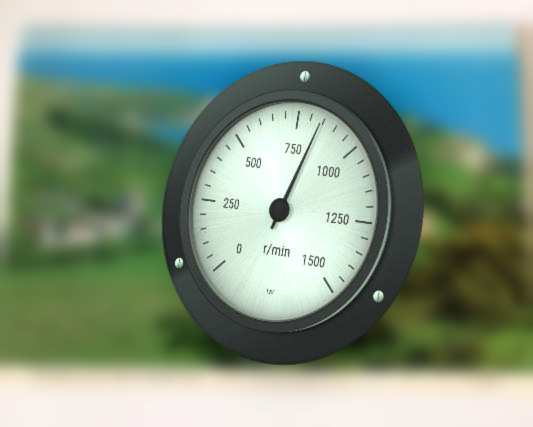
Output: 850 rpm
